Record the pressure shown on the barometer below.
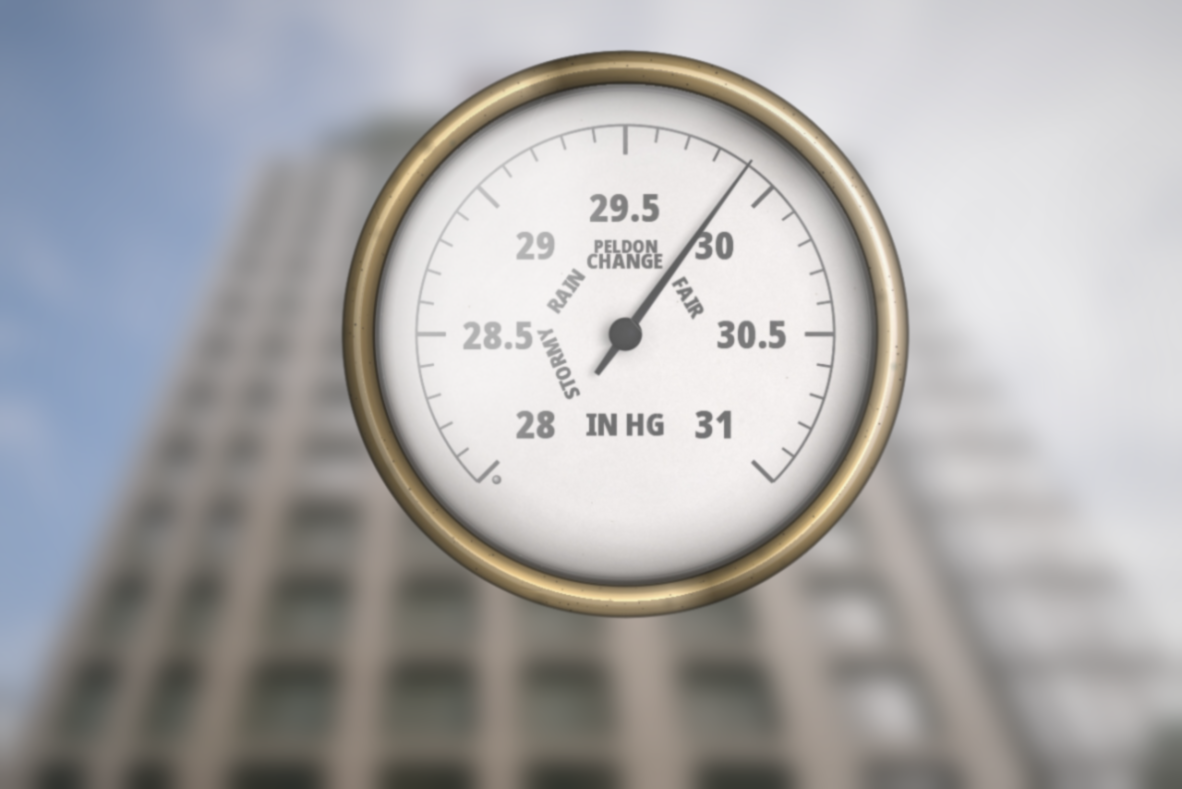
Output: 29.9 inHg
